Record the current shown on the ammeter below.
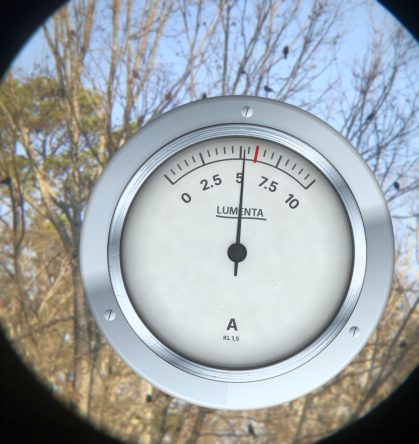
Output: 5.25 A
